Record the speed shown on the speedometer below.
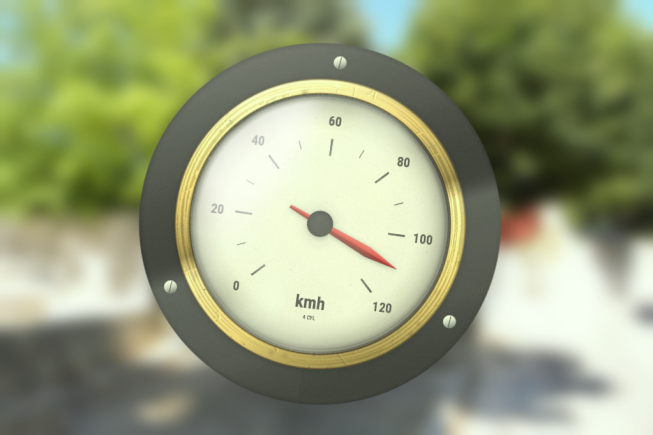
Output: 110 km/h
